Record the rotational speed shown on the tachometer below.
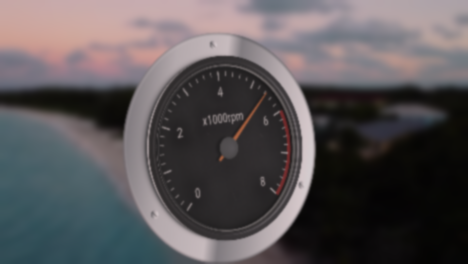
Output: 5400 rpm
